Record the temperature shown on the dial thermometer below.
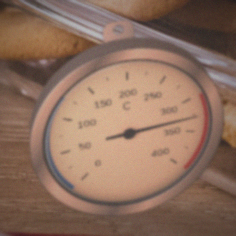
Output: 325 °C
